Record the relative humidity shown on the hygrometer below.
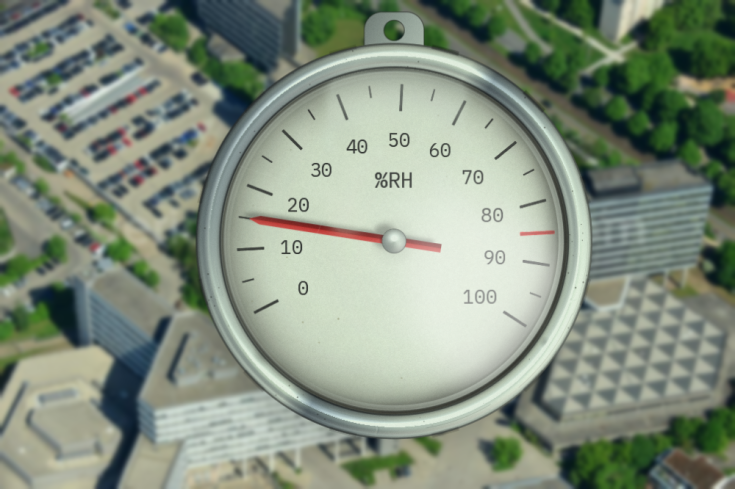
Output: 15 %
